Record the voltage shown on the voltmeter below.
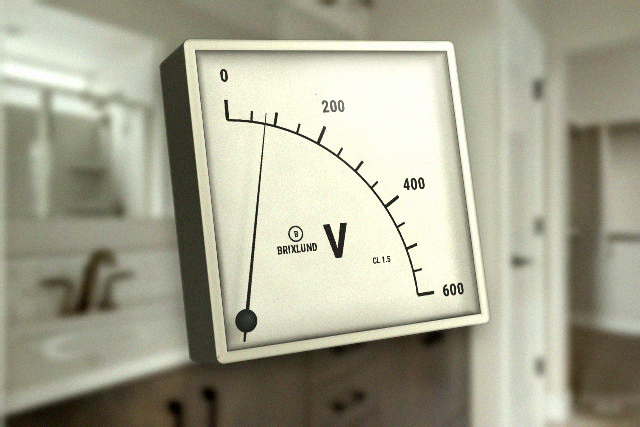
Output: 75 V
